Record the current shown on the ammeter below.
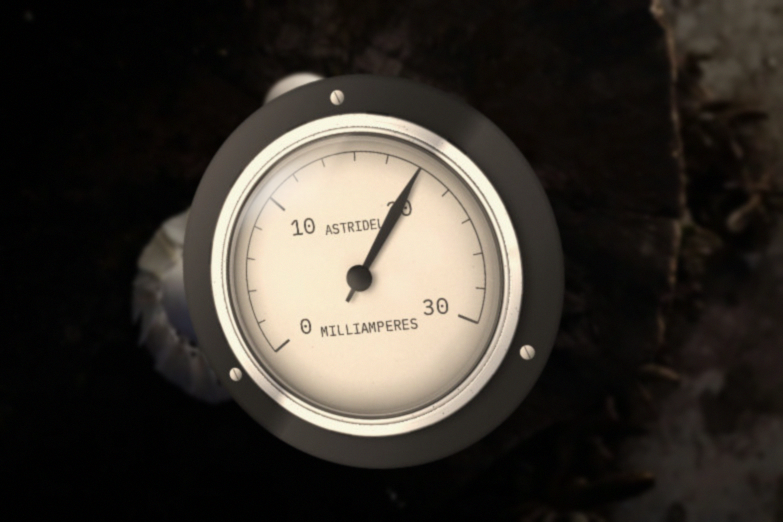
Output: 20 mA
